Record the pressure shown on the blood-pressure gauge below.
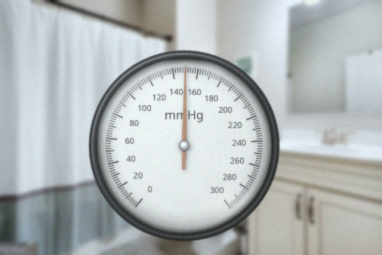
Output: 150 mmHg
